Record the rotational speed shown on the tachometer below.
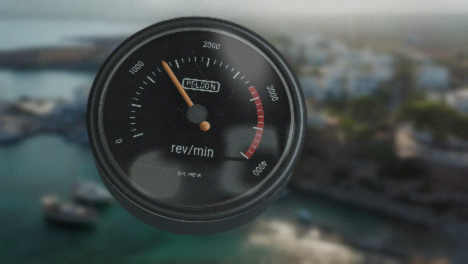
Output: 1300 rpm
